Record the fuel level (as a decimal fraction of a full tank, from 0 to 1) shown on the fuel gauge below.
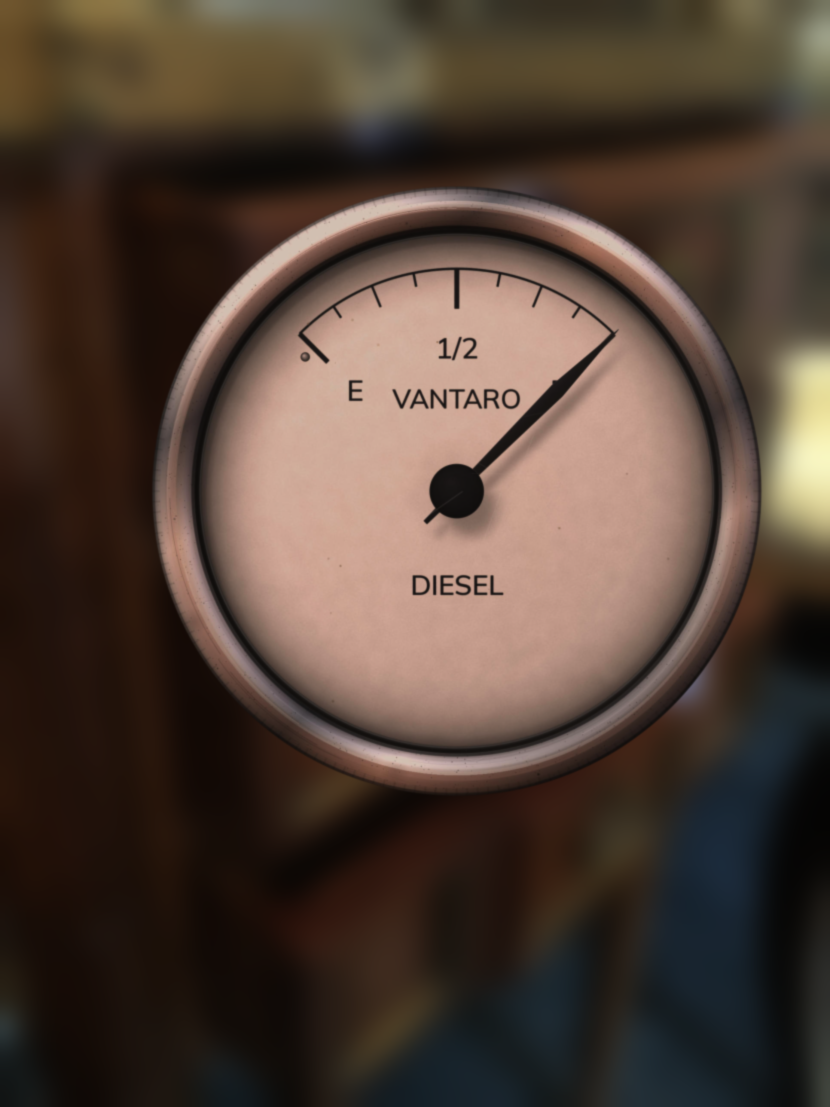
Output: 1
